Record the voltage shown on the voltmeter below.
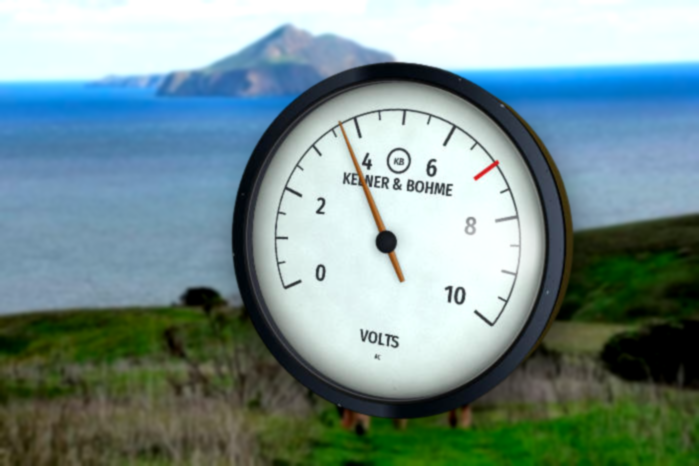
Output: 3.75 V
